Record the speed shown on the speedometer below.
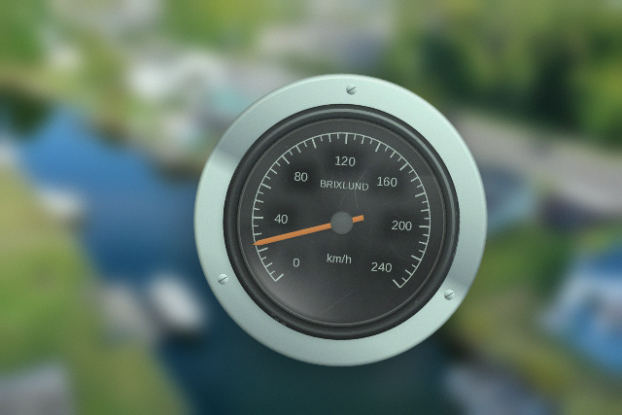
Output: 25 km/h
